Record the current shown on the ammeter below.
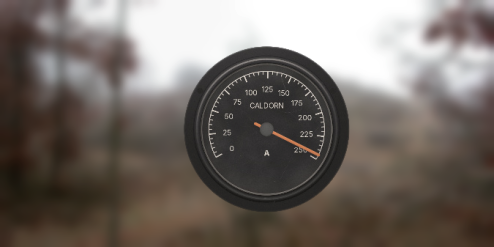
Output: 245 A
